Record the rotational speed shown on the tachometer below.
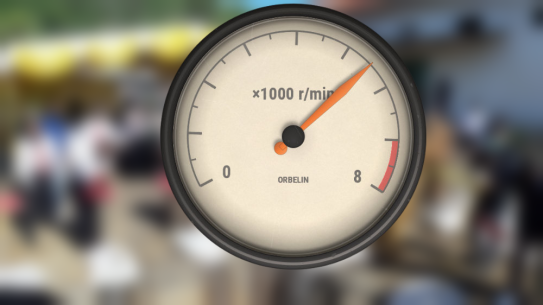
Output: 5500 rpm
